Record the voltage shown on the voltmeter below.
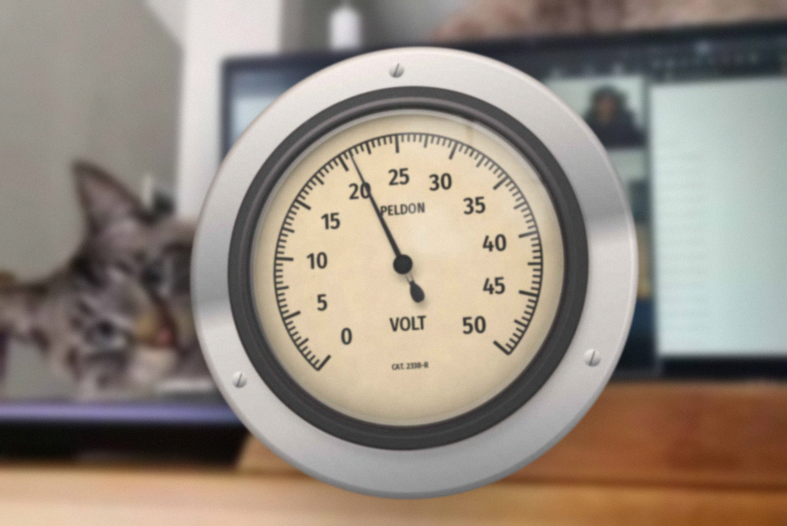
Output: 21 V
